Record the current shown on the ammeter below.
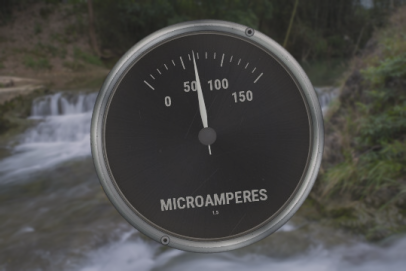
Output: 65 µA
